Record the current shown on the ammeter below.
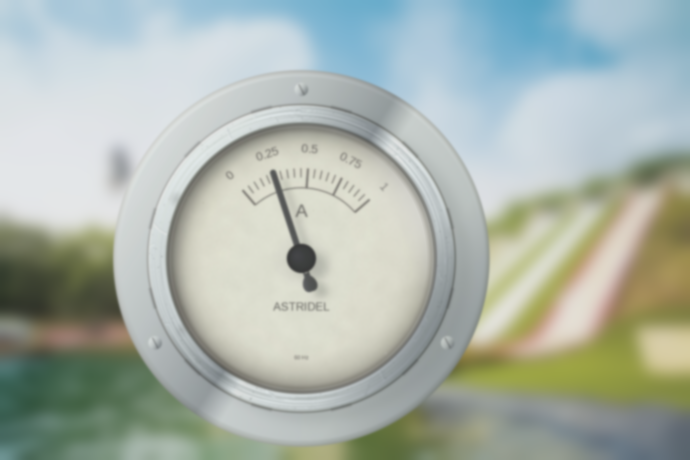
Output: 0.25 A
